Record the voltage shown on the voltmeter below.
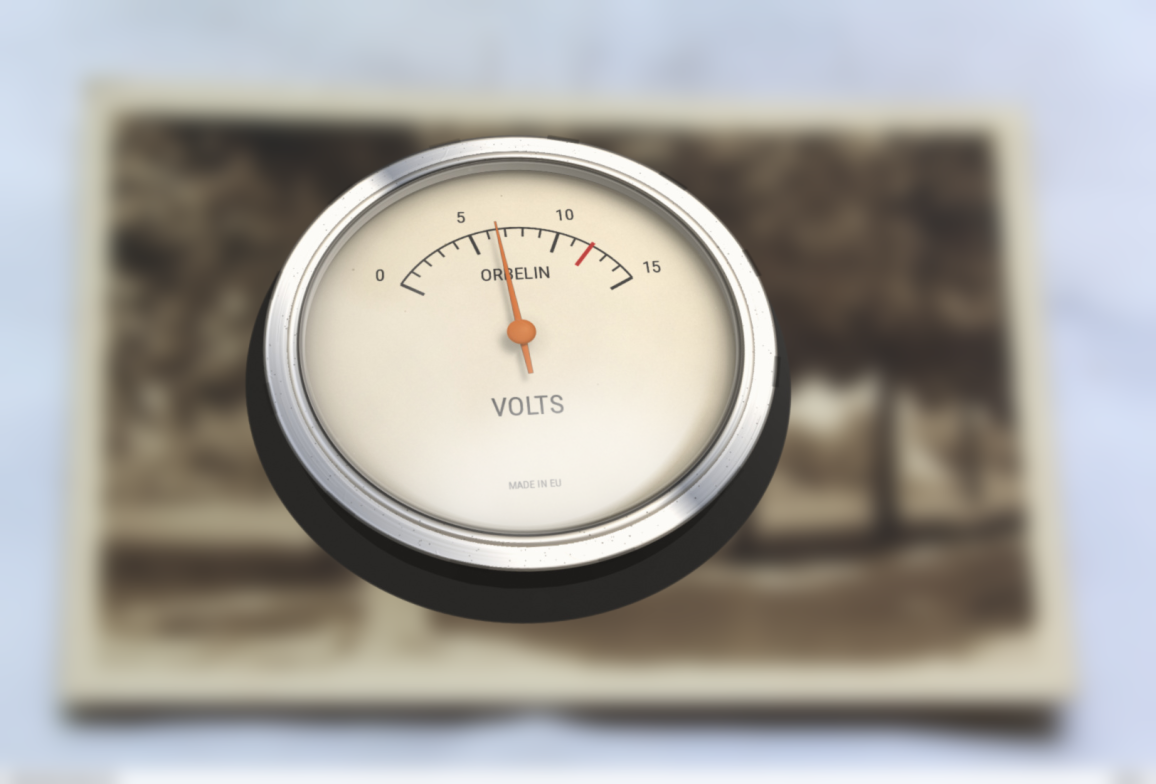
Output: 6.5 V
